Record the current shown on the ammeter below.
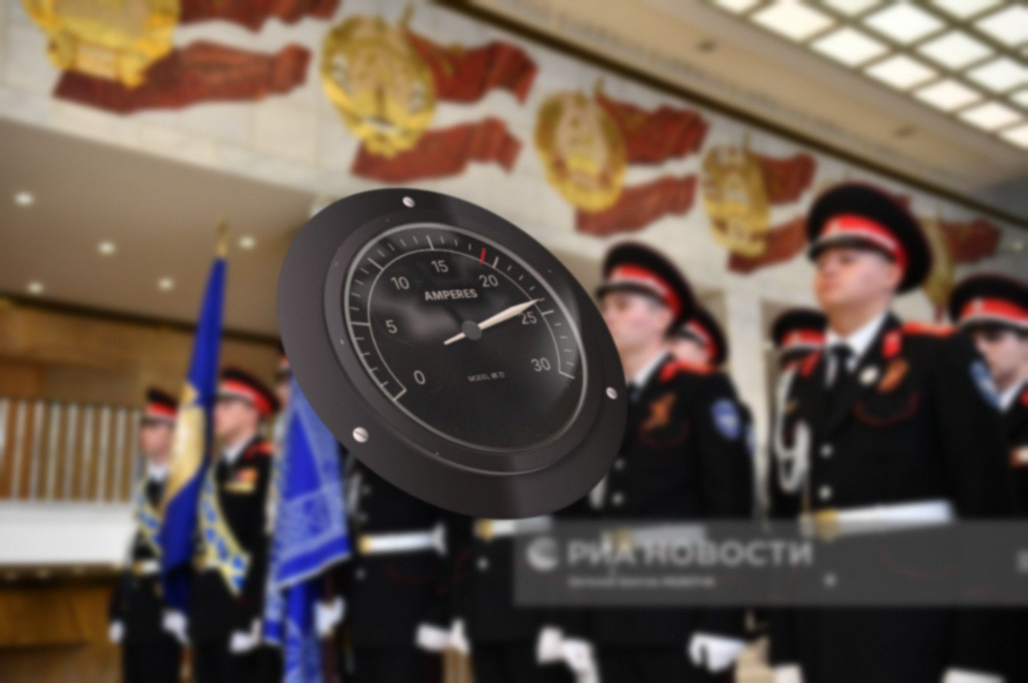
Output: 24 A
